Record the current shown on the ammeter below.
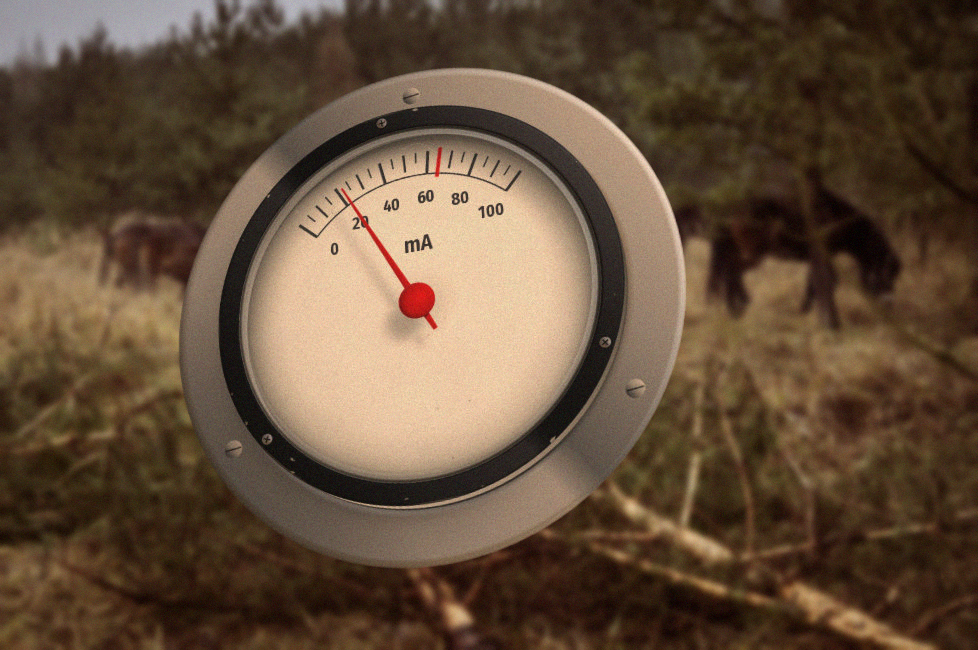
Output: 22.5 mA
